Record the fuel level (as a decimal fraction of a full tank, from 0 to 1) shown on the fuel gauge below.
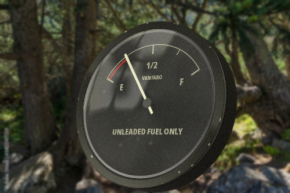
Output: 0.25
